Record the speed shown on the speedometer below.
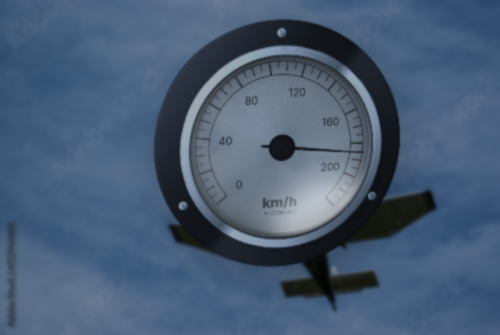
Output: 185 km/h
